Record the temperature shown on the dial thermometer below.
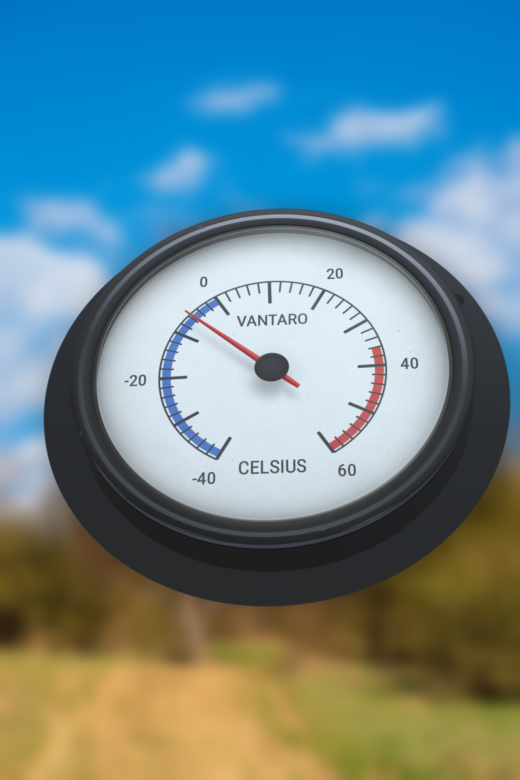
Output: -6 °C
